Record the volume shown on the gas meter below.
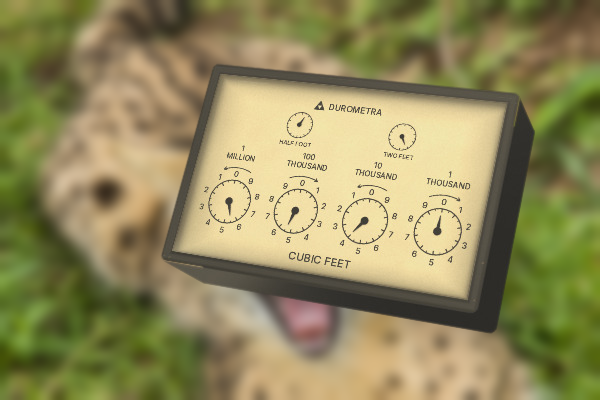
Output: 554000 ft³
